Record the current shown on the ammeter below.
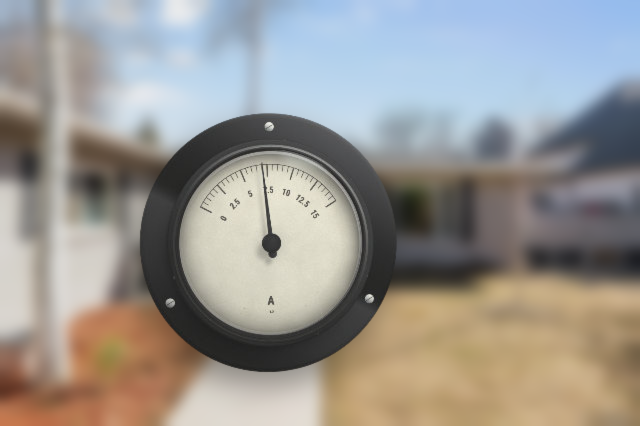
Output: 7 A
